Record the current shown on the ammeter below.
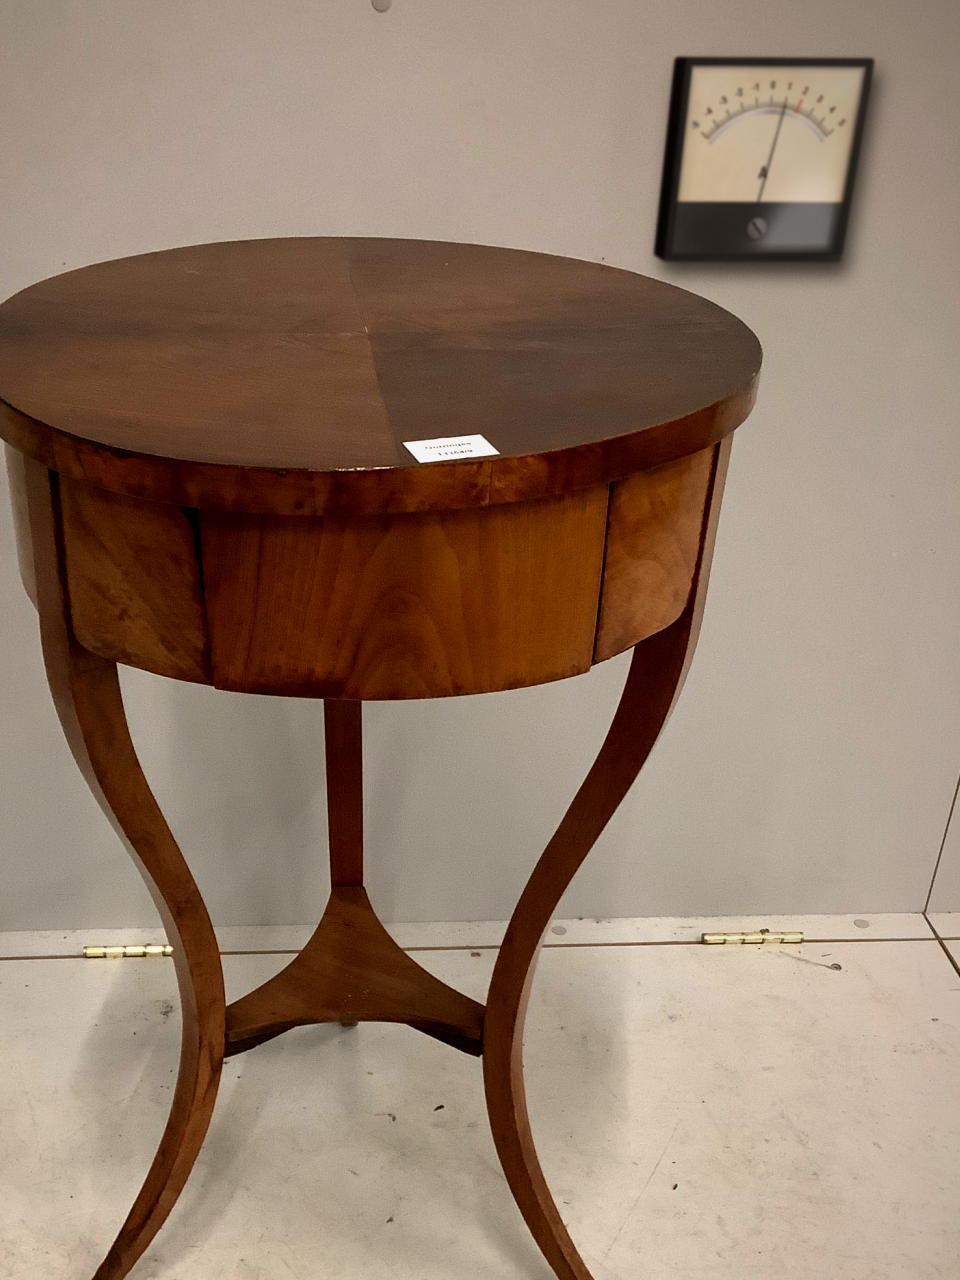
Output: 1 A
